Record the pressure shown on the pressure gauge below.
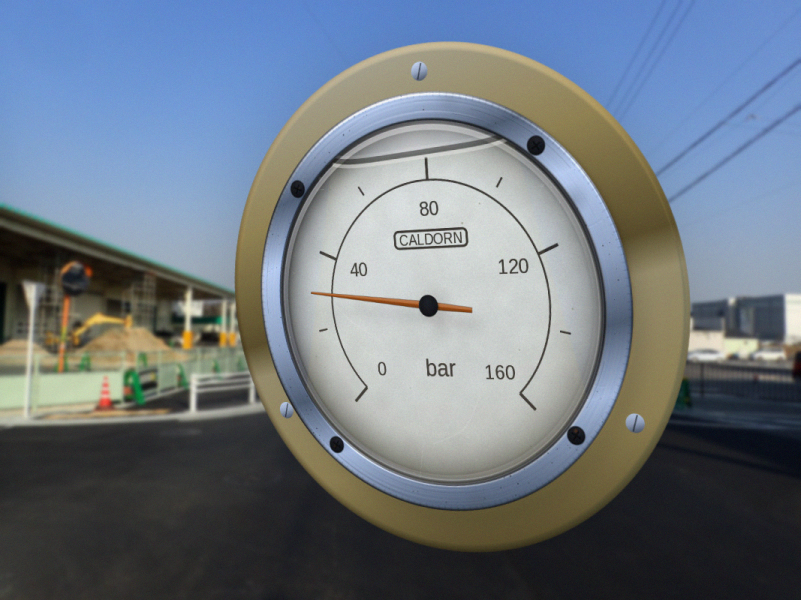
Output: 30 bar
